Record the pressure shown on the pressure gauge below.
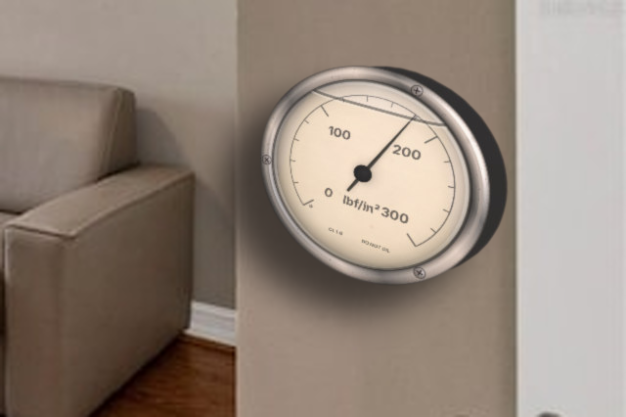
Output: 180 psi
